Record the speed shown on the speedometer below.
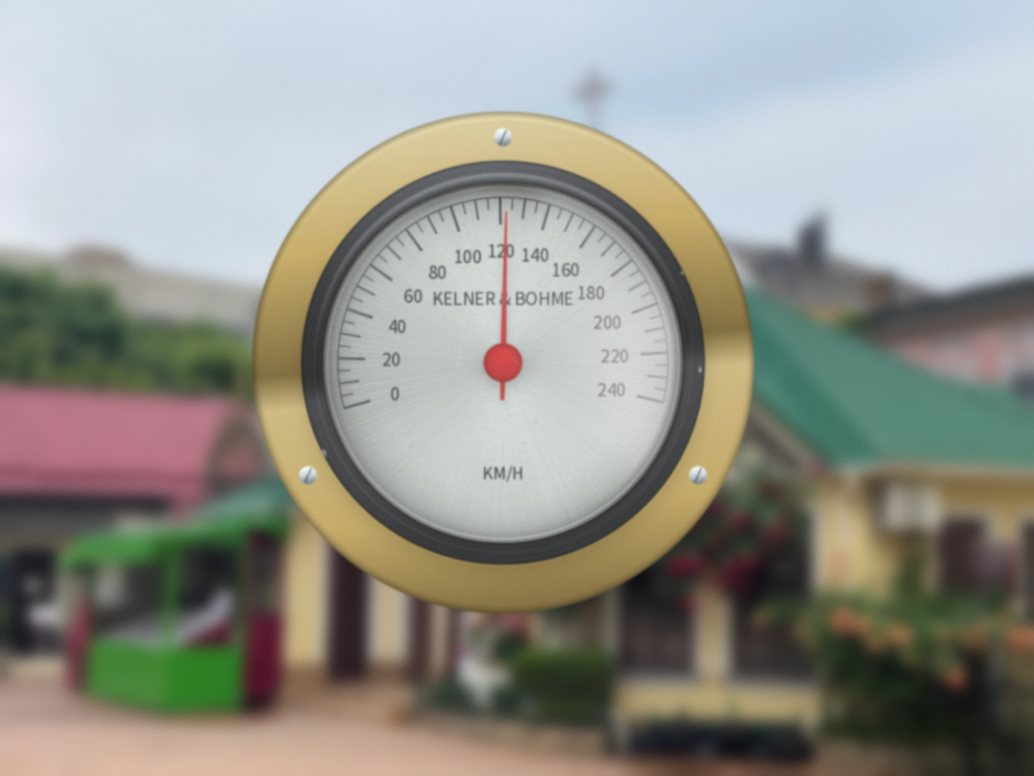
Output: 122.5 km/h
